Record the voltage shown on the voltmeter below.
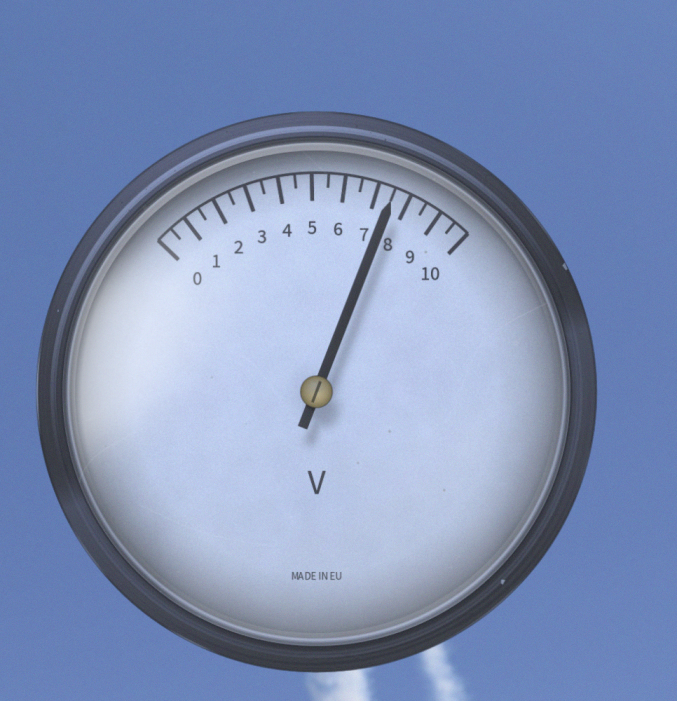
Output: 7.5 V
